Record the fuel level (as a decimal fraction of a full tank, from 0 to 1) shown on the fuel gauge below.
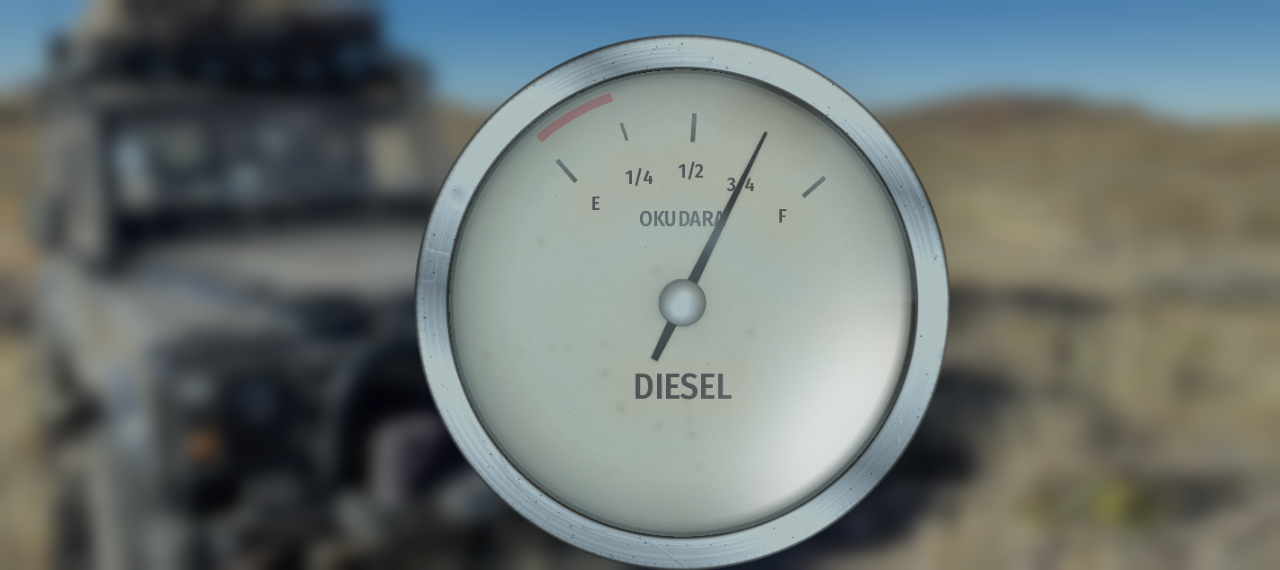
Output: 0.75
